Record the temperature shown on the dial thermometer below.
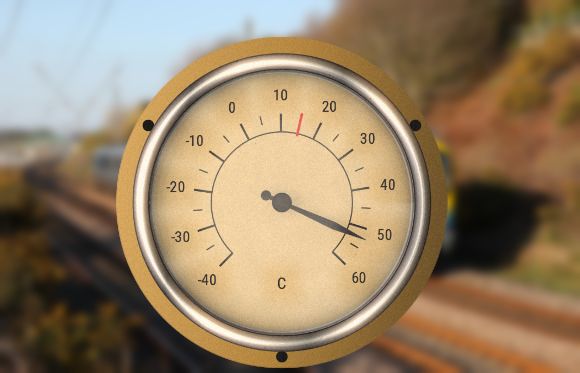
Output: 52.5 °C
